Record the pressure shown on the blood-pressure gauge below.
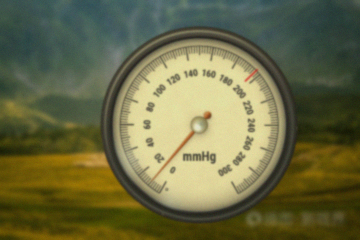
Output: 10 mmHg
